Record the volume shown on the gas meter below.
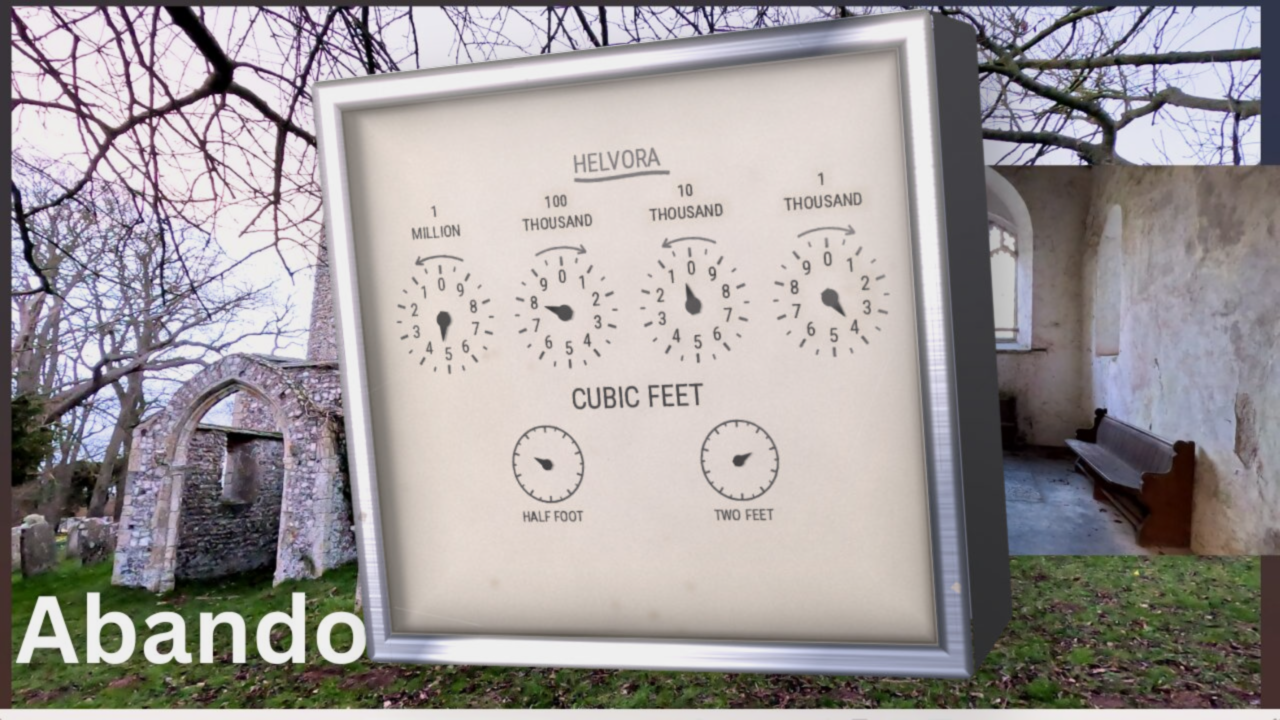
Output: 480400 ft³
